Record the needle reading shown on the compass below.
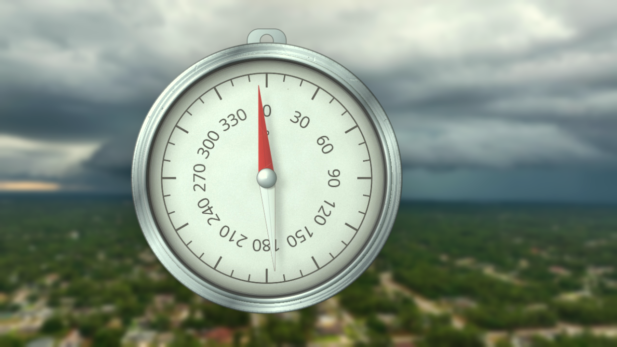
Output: 355 °
